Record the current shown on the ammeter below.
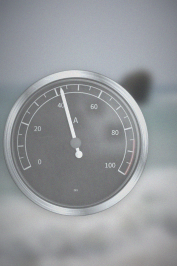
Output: 42.5 A
